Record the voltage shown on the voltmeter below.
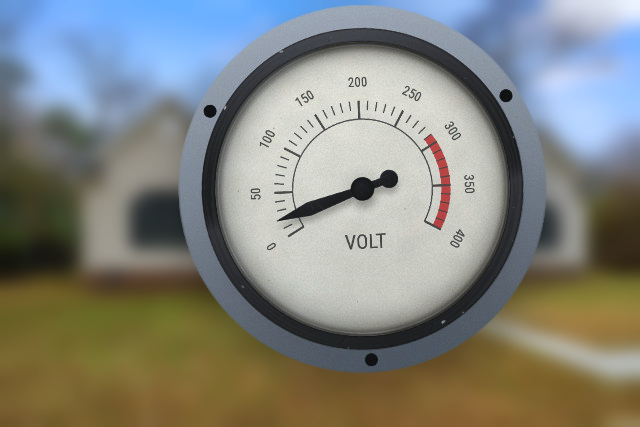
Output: 20 V
